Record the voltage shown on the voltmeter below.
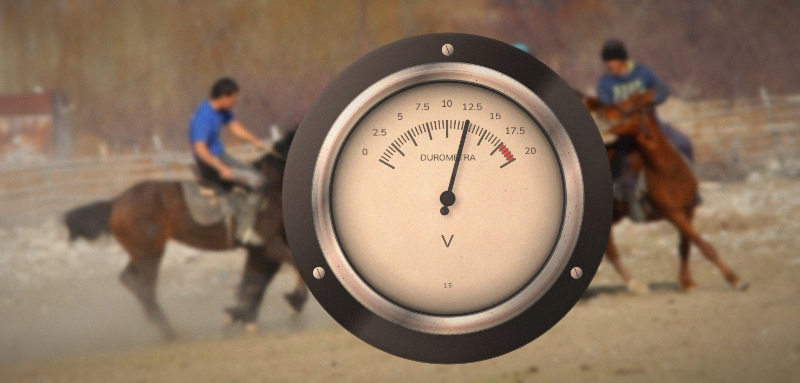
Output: 12.5 V
